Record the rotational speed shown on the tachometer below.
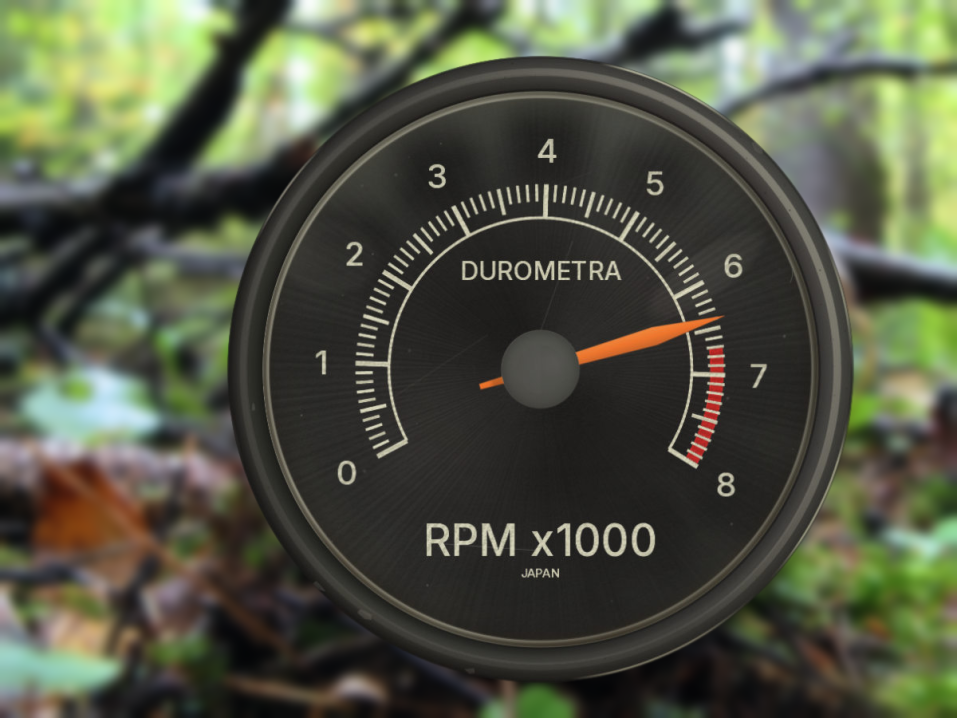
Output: 6400 rpm
